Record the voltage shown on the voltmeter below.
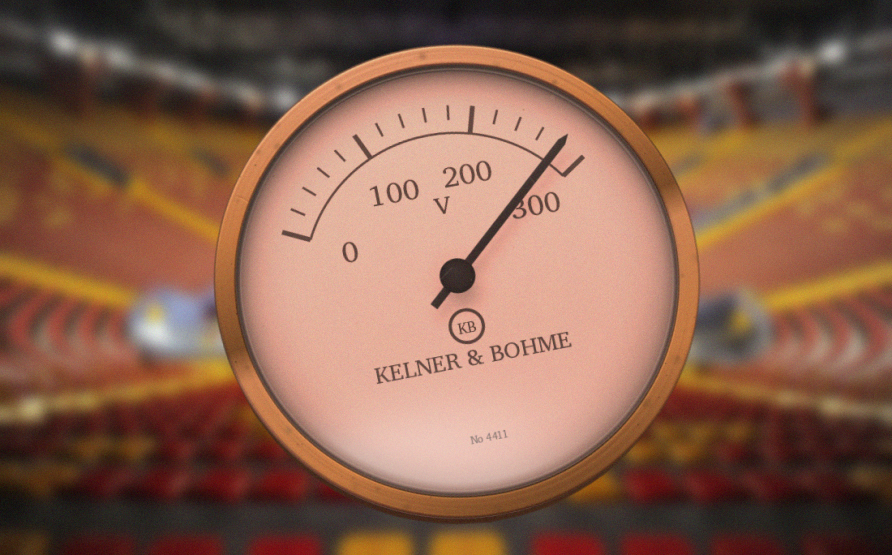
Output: 280 V
